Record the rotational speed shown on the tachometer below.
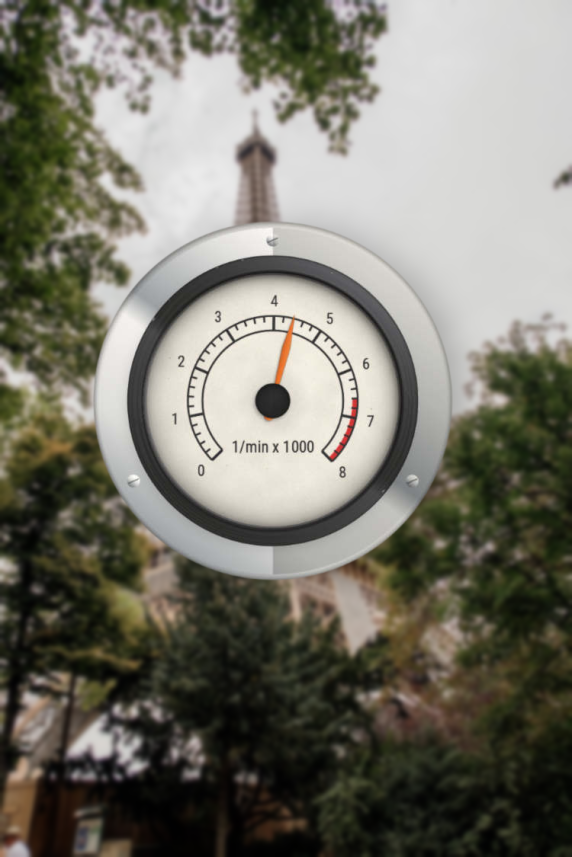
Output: 4400 rpm
